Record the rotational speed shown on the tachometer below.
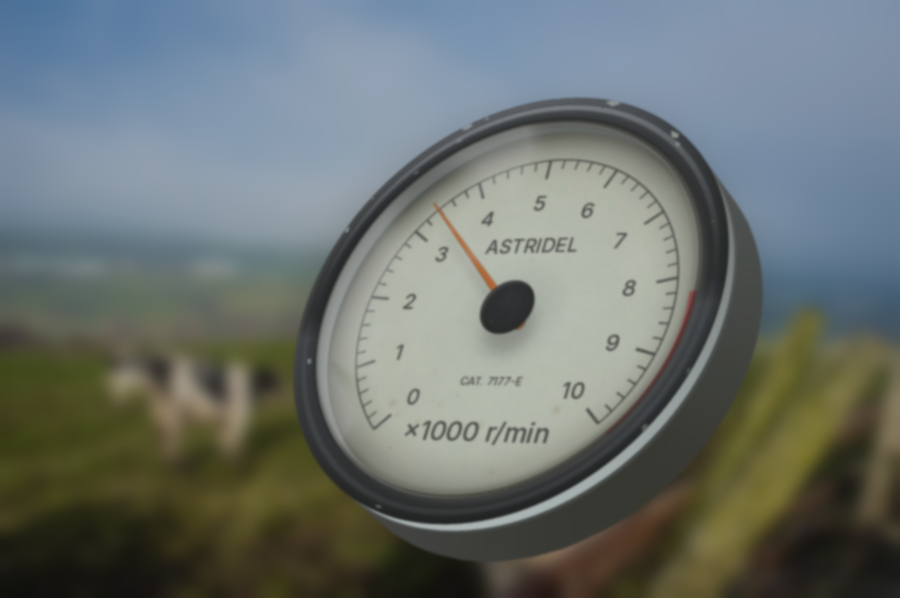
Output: 3400 rpm
